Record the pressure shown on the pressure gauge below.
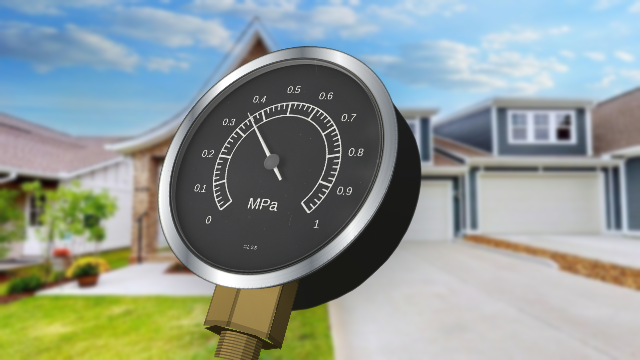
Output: 0.36 MPa
